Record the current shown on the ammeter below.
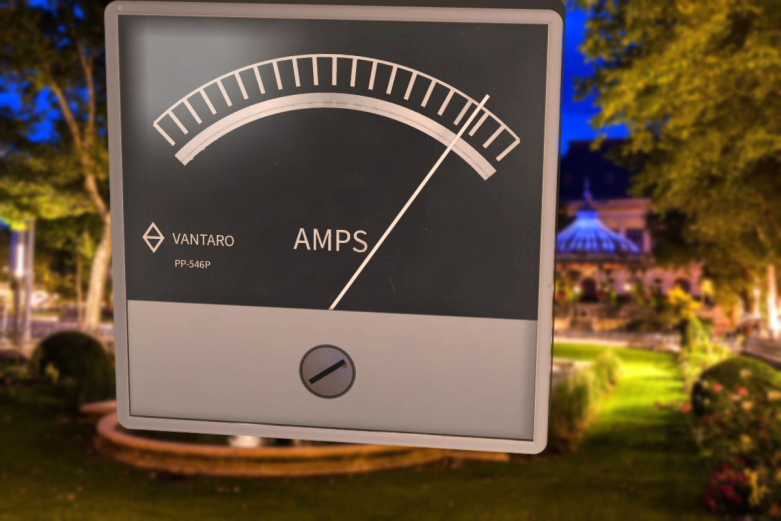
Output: 375 A
